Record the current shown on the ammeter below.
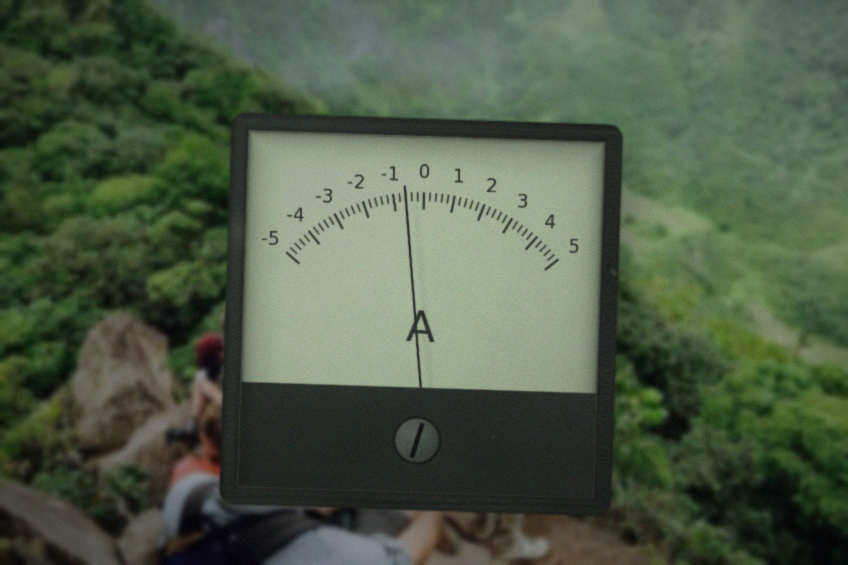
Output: -0.6 A
